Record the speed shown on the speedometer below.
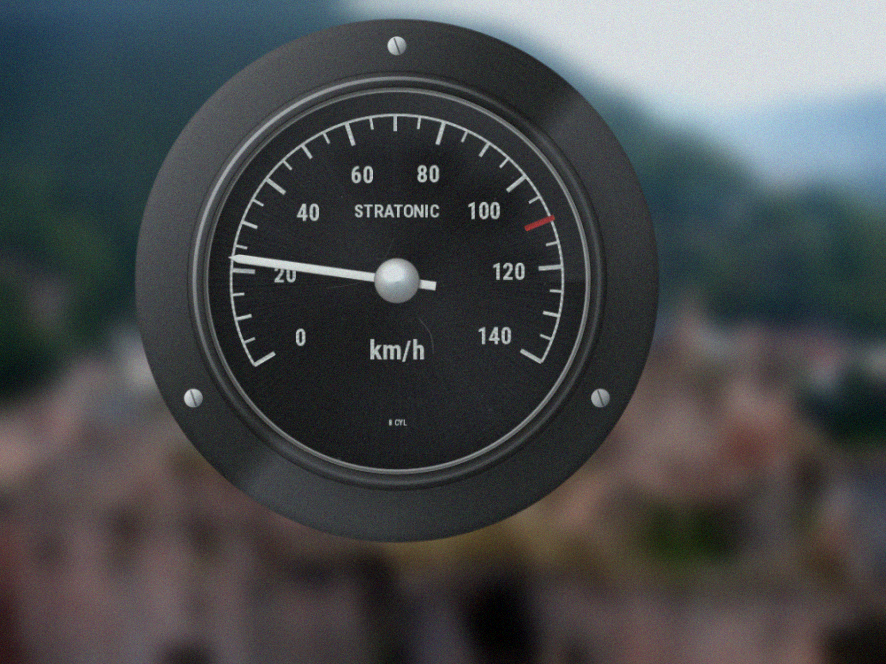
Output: 22.5 km/h
